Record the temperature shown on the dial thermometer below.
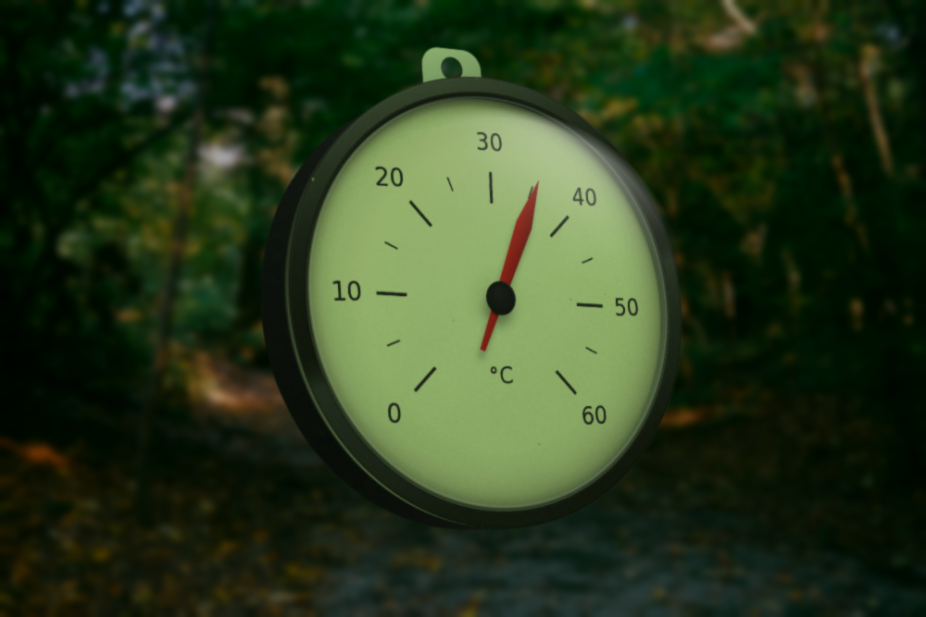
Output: 35 °C
